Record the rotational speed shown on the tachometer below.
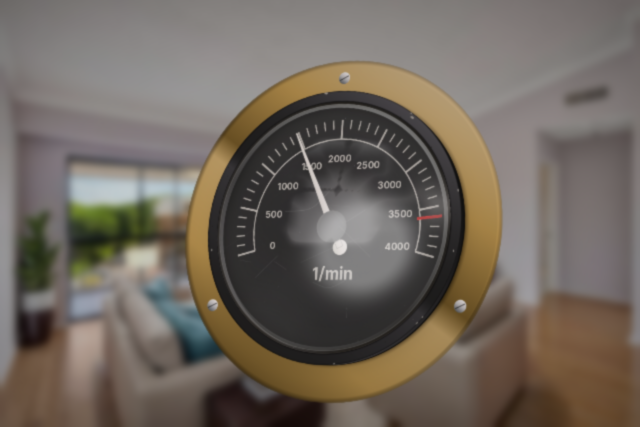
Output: 1500 rpm
